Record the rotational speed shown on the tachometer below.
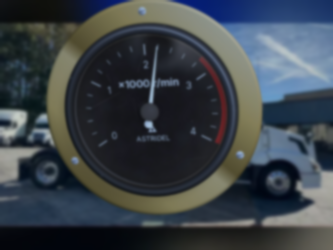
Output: 2200 rpm
